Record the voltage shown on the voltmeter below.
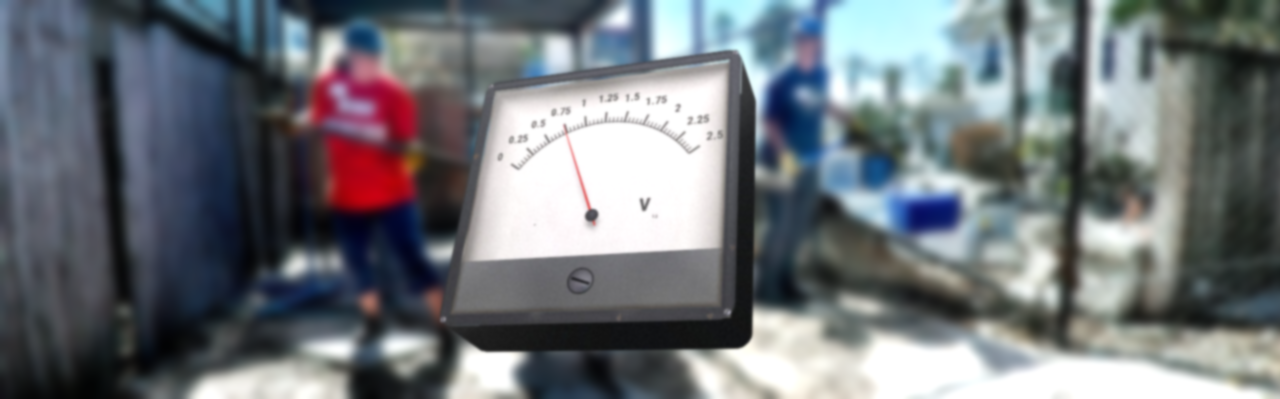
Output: 0.75 V
